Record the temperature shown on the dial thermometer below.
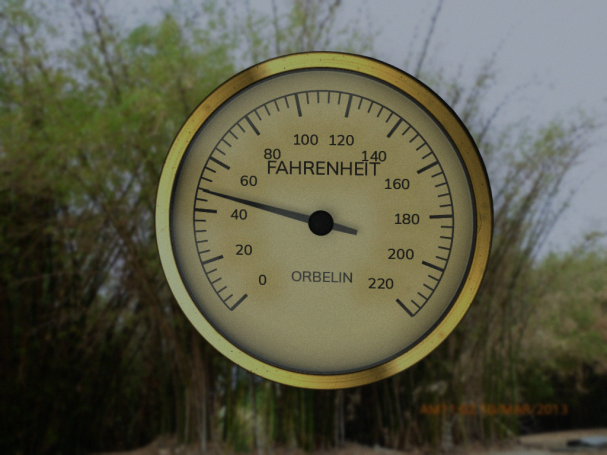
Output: 48 °F
